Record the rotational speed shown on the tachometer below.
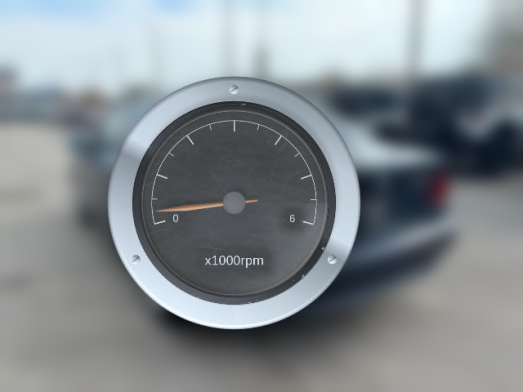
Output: 250 rpm
